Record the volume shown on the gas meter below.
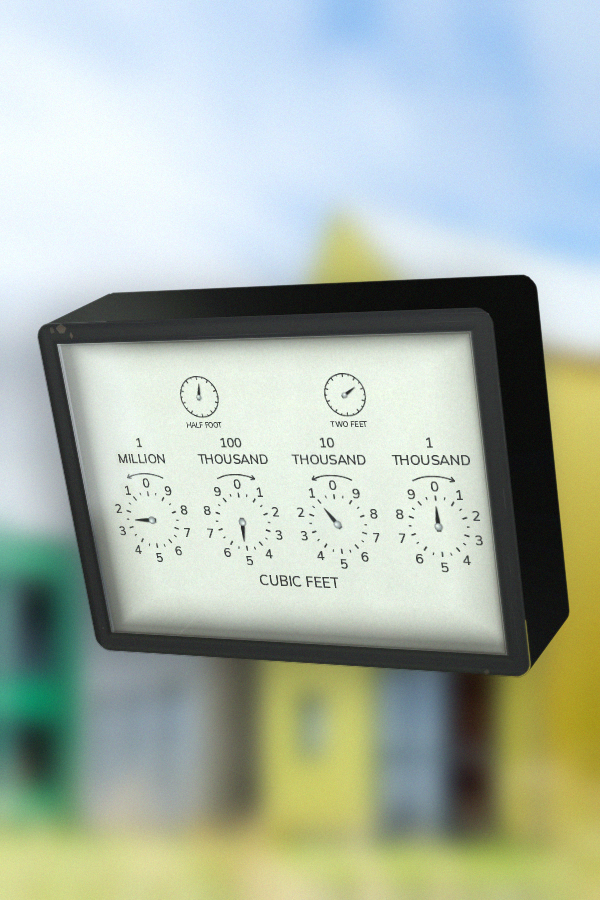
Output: 251000 ft³
